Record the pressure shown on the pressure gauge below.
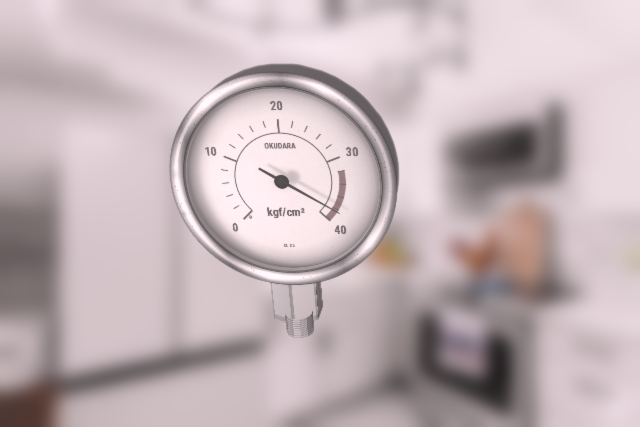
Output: 38 kg/cm²
